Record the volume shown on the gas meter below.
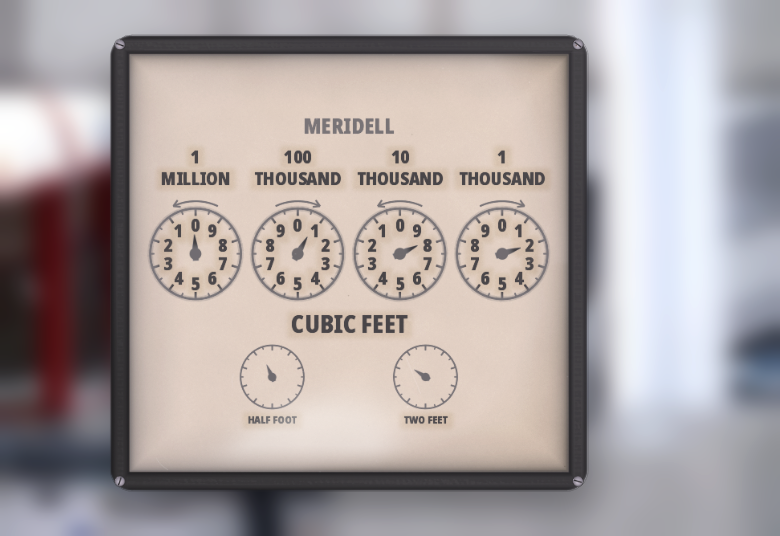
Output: 8200 ft³
